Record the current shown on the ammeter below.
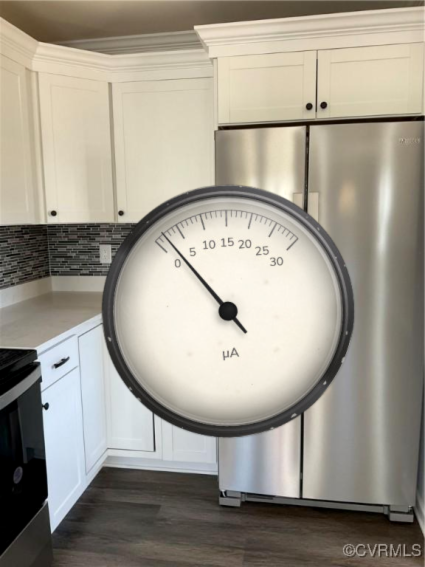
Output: 2 µA
